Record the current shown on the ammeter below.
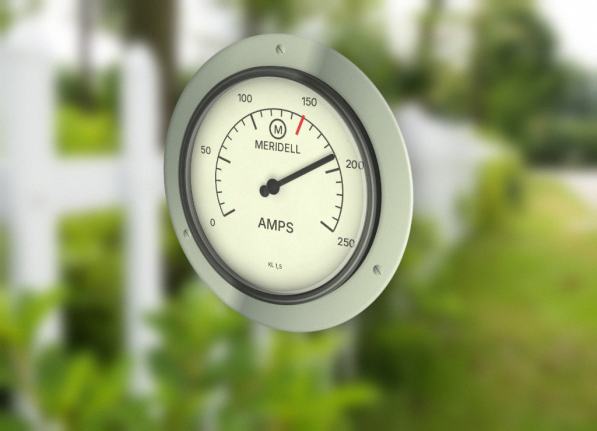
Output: 190 A
